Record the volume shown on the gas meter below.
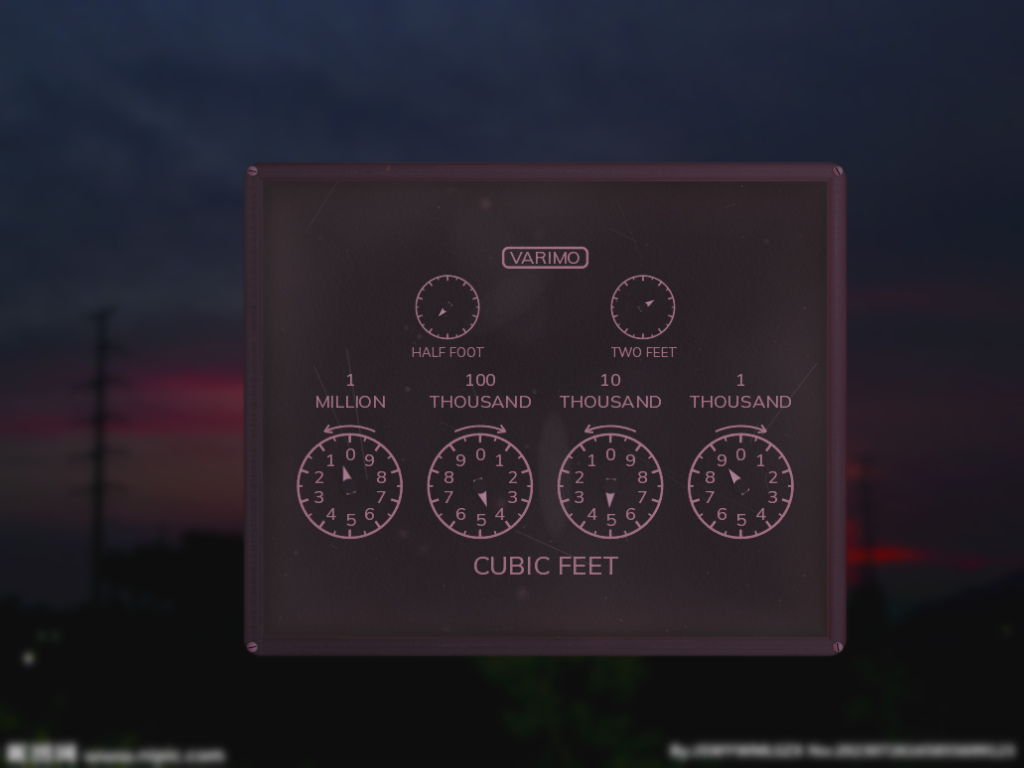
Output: 44900 ft³
